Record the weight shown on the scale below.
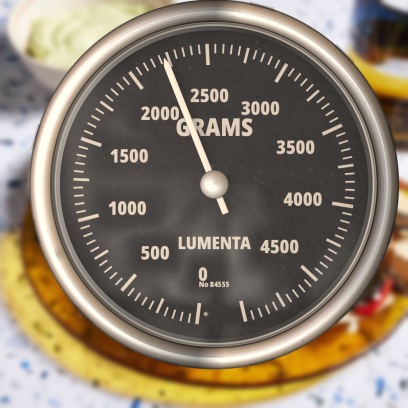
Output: 2225 g
